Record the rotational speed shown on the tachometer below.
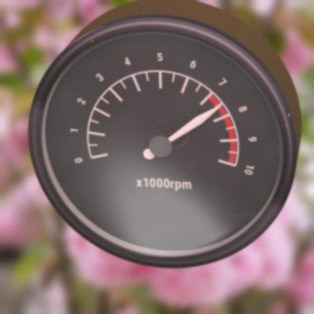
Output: 7500 rpm
